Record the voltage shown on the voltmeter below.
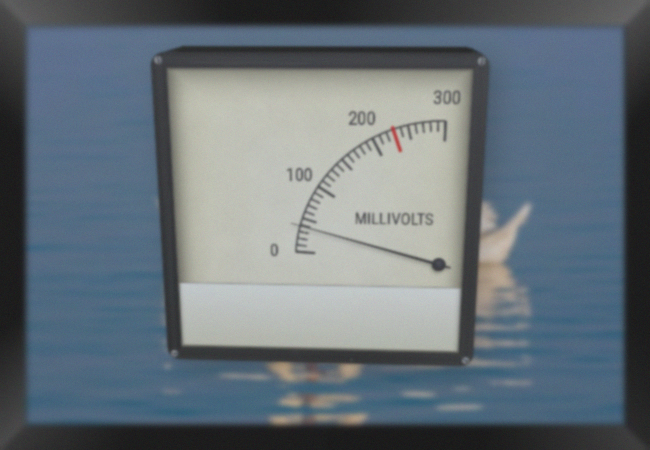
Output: 40 mV
